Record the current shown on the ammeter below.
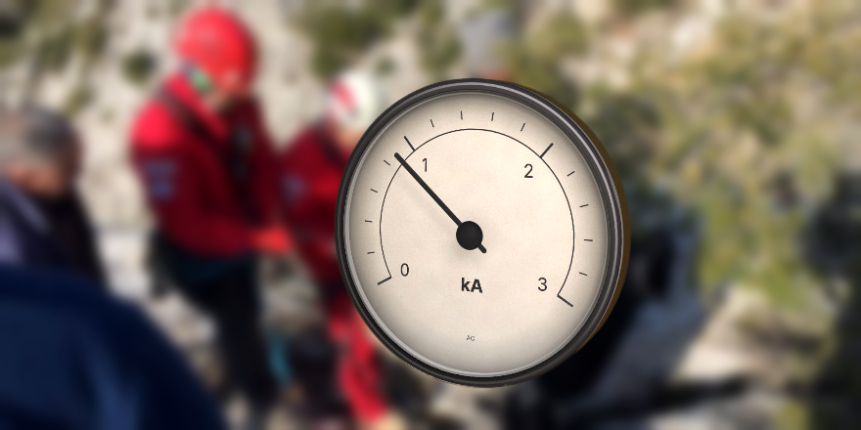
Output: 0.9 kA
